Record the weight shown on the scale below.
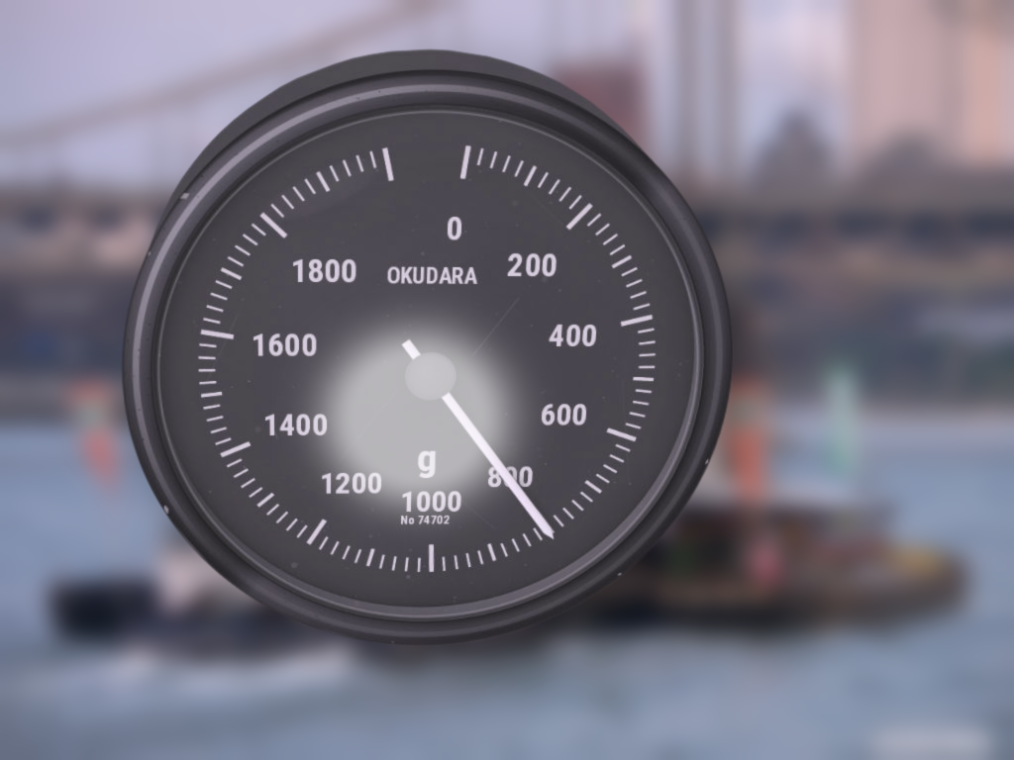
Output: 800 g
